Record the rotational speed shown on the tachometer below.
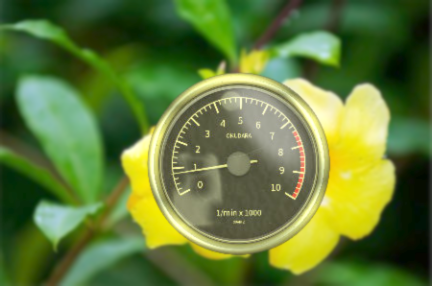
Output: 800 rpm
